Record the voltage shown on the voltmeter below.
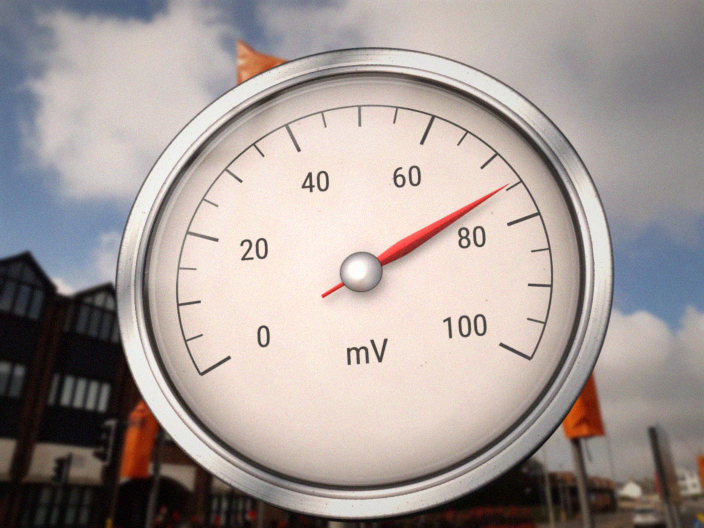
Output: 75 mV
